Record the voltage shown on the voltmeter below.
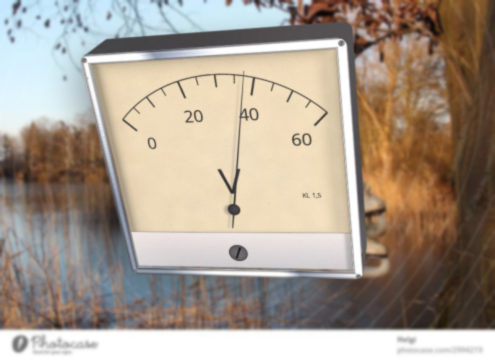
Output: 37.5 V
